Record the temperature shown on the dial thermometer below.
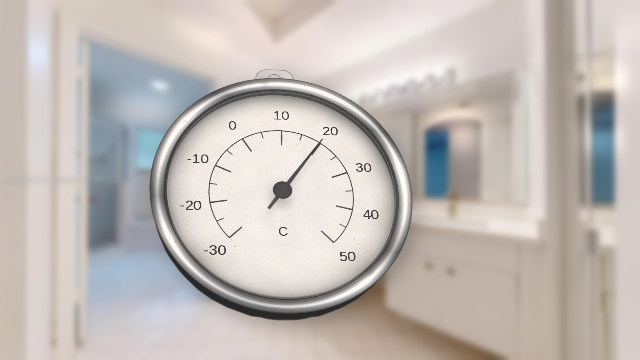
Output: 20 °C
